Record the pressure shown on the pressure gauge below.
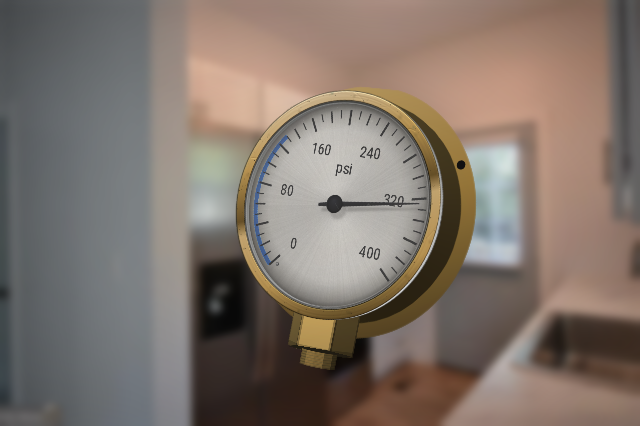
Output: 325 psi
